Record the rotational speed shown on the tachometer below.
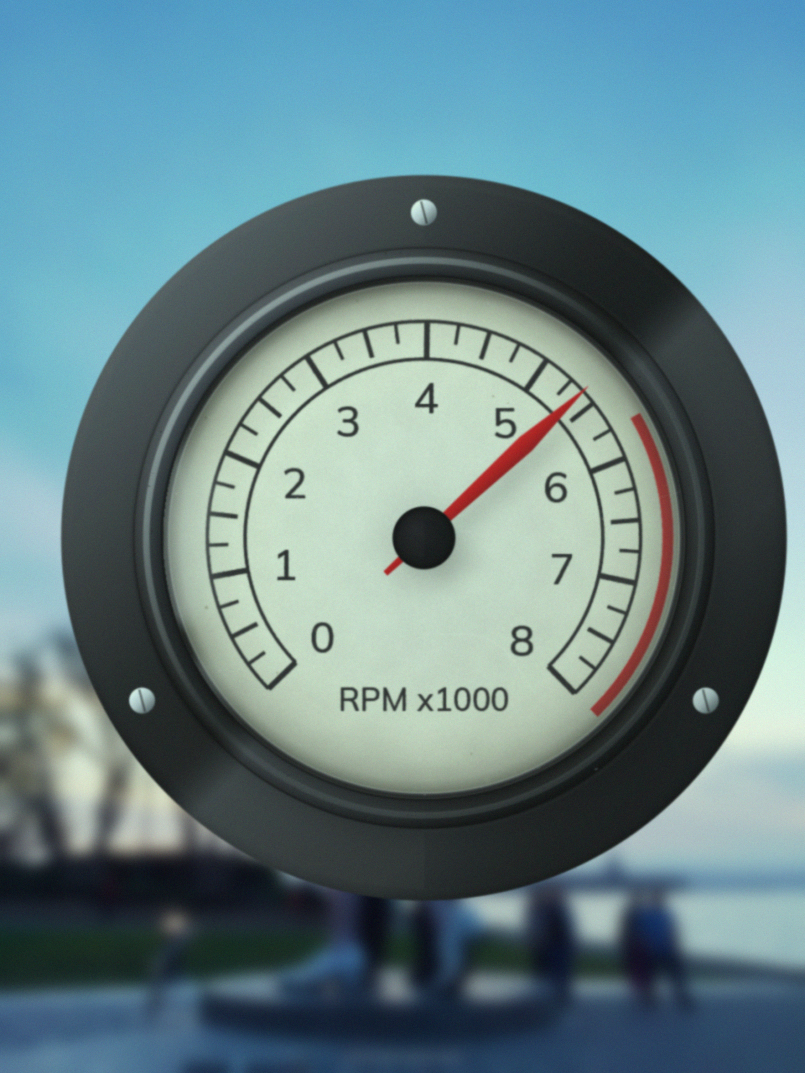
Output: 5375 rpm
